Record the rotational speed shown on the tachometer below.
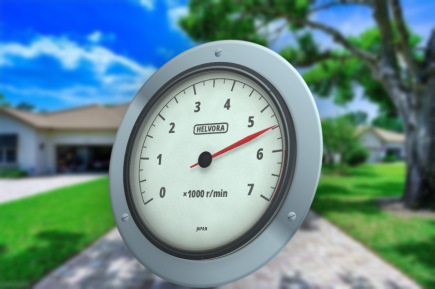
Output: 5500 rpm
